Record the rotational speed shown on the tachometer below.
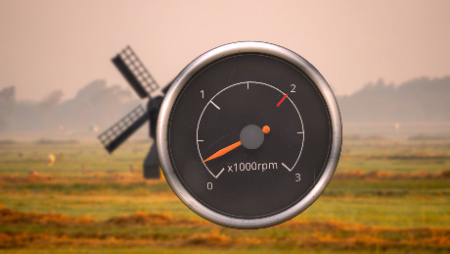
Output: 250 rpm
